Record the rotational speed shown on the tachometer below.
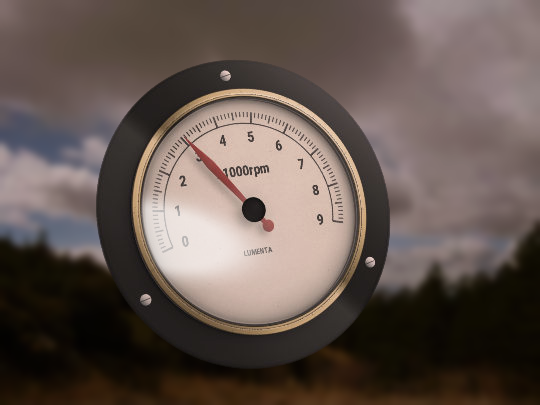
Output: 3000 rpm
